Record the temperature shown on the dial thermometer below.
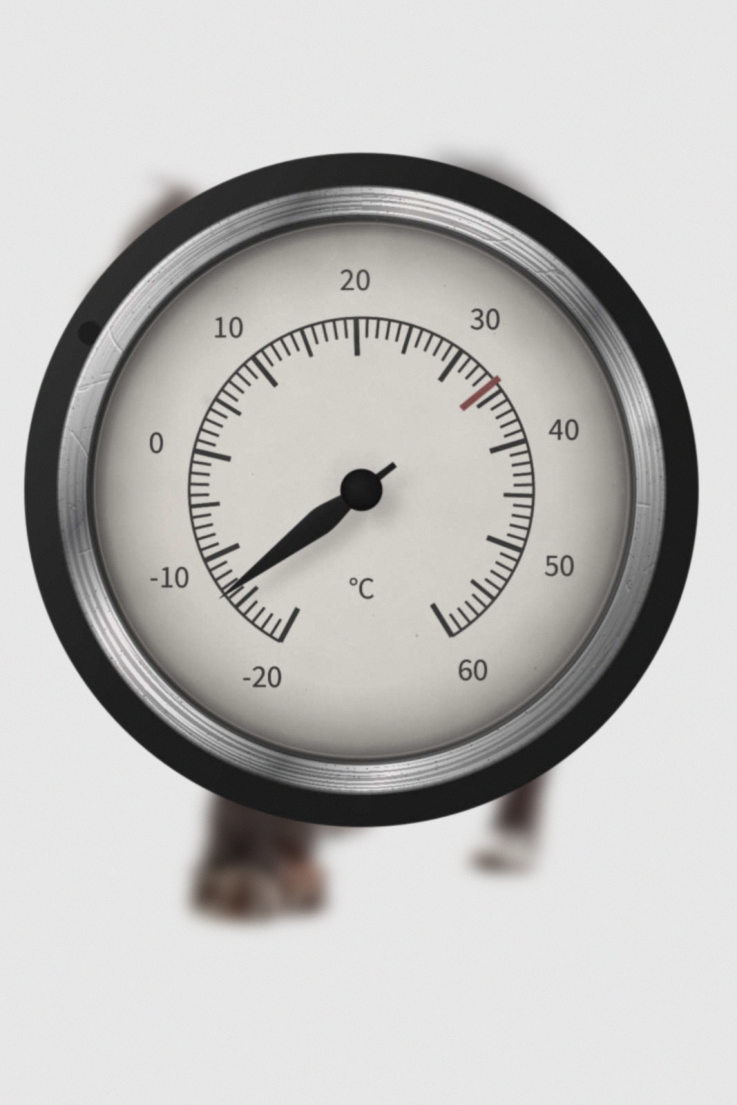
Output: -13.5 °C
